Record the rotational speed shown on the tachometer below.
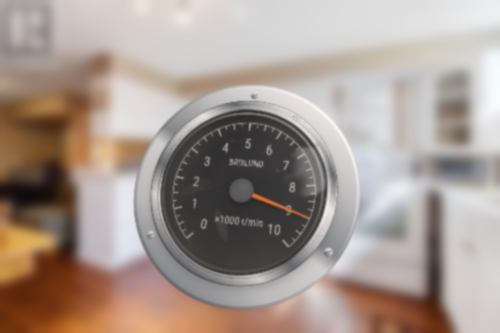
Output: 9000 rpm
